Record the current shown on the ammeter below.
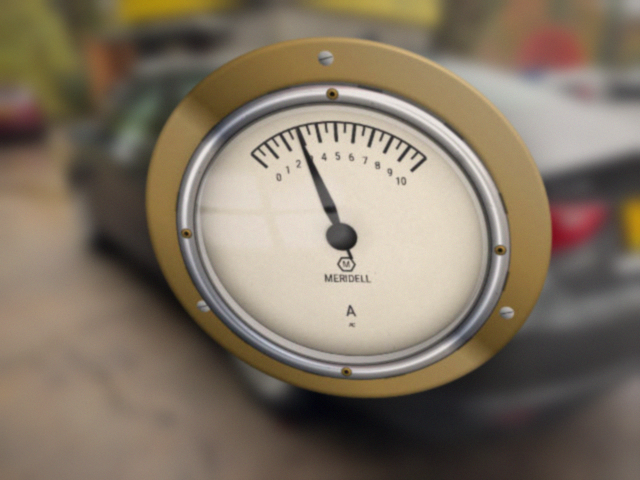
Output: 3 A
